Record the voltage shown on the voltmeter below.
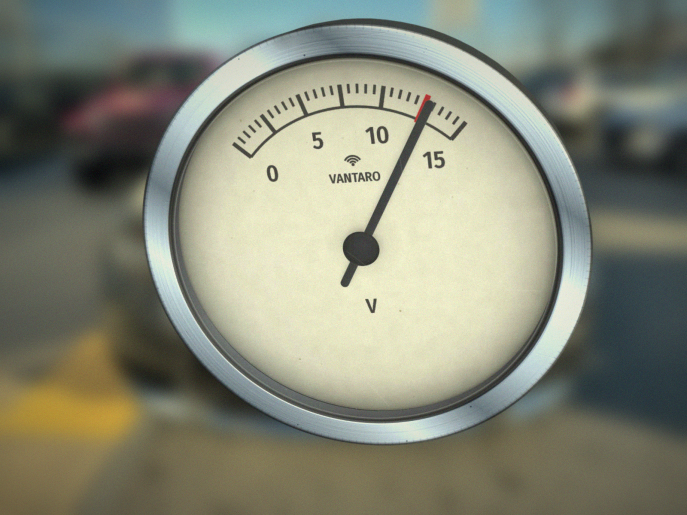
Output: 12.75 V
